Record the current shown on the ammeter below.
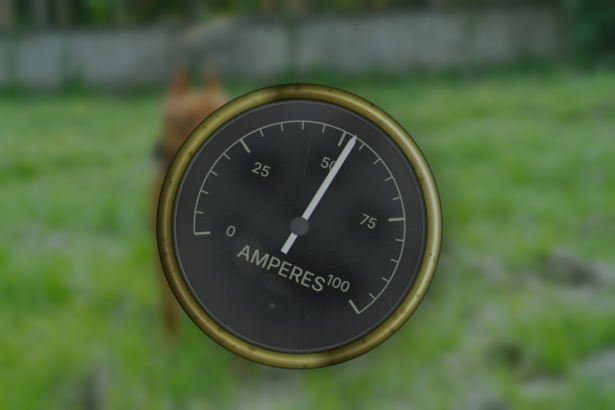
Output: 52.5 A
